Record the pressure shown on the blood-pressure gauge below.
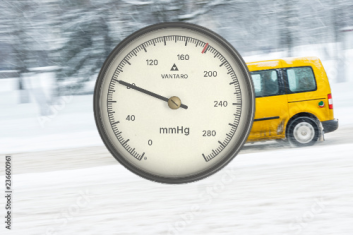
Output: 80 mmHg
